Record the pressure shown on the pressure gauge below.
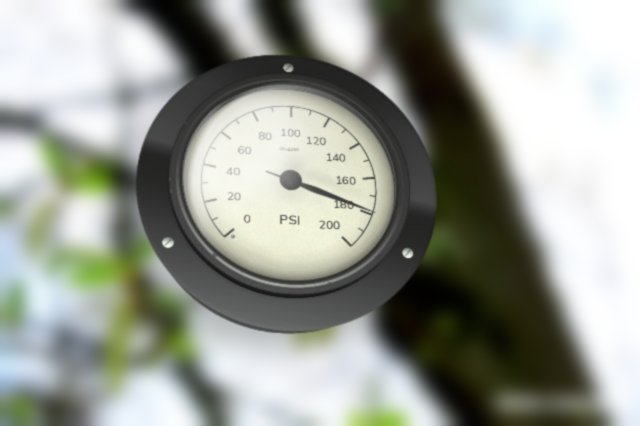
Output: 180 psi
